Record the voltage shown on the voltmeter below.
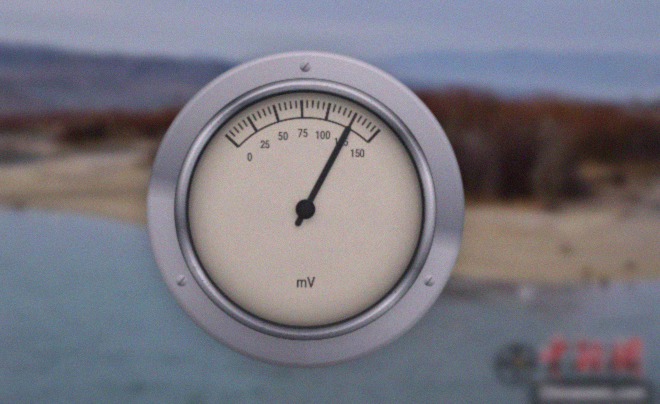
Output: 125 mV
